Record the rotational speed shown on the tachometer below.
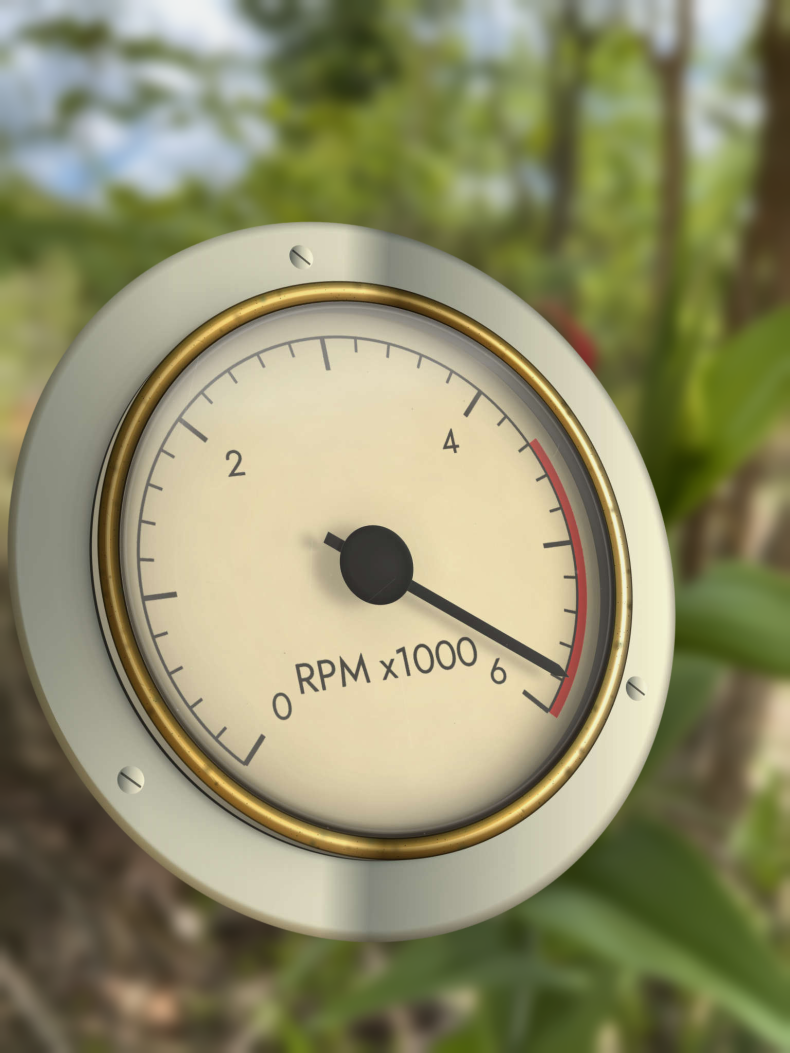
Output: 5800 rpm
